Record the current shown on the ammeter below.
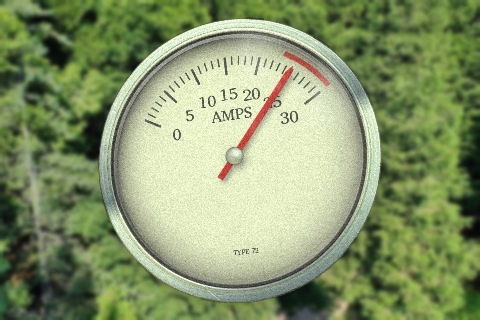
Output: 25 A
